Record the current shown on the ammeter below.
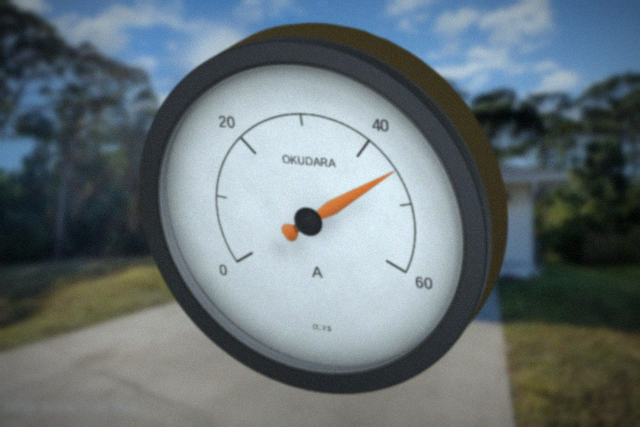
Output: 45 A
